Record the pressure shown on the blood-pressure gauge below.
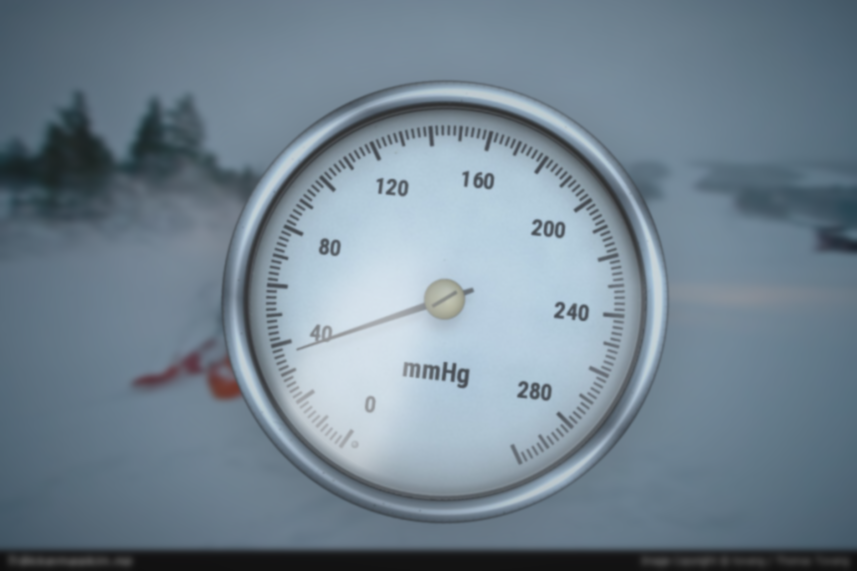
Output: 36 mmHg
